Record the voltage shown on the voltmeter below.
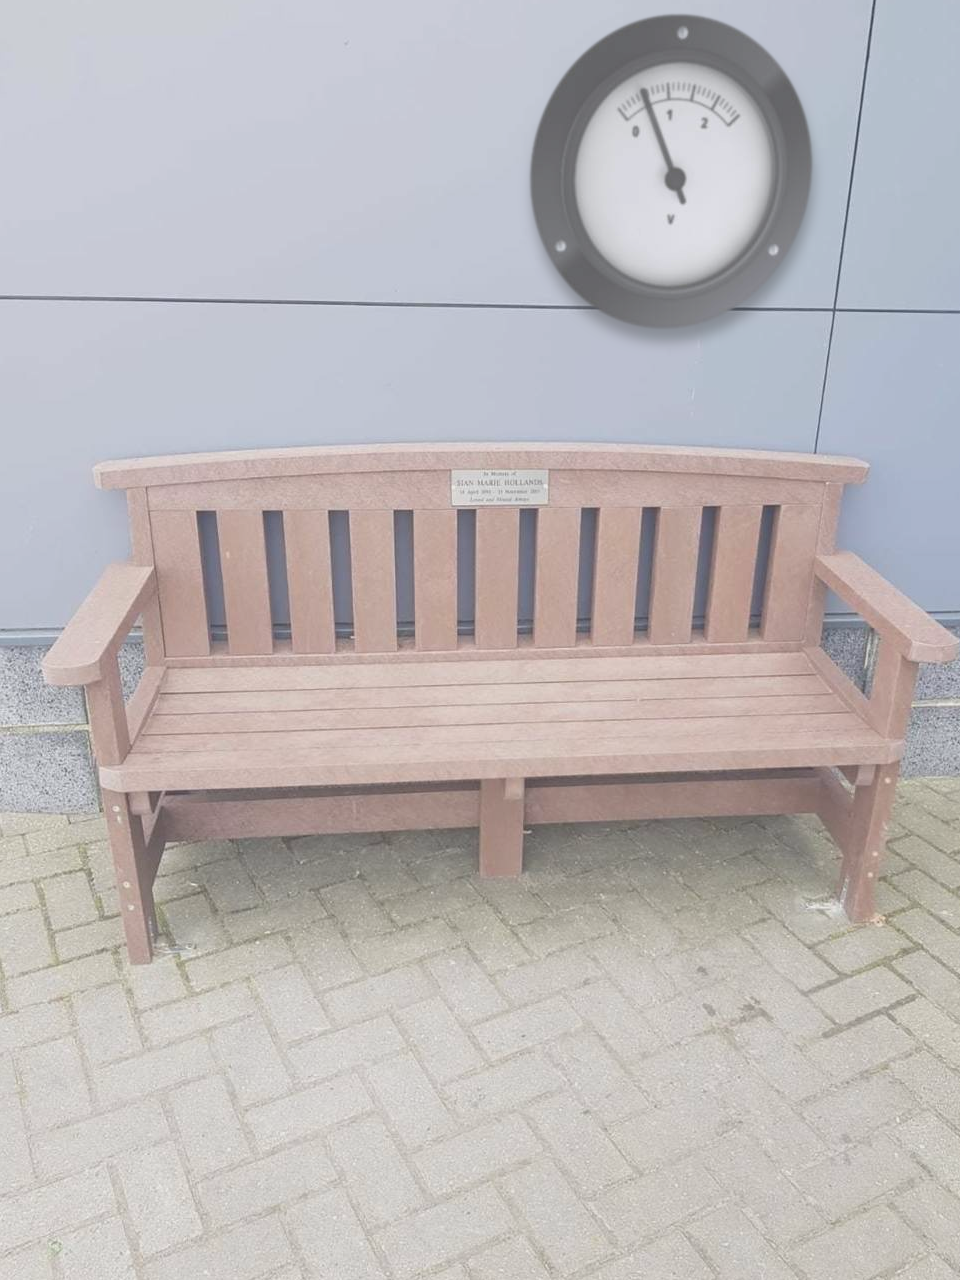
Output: 0.5 V
